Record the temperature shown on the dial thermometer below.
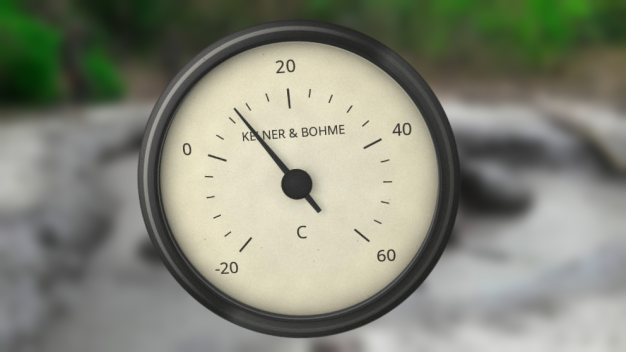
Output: 10 °C
